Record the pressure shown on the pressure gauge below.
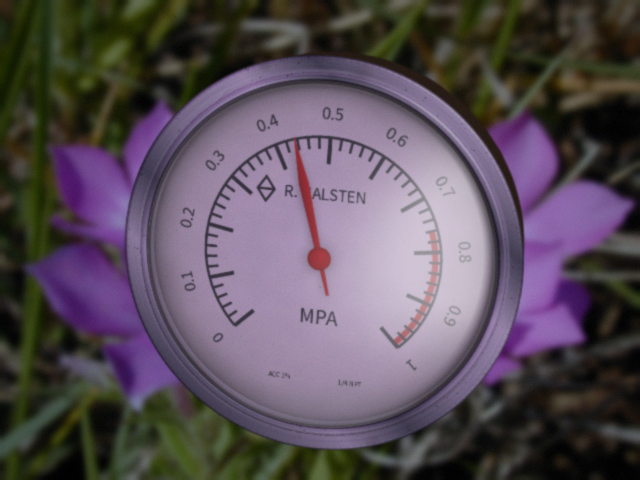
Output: 0.44 MPa
